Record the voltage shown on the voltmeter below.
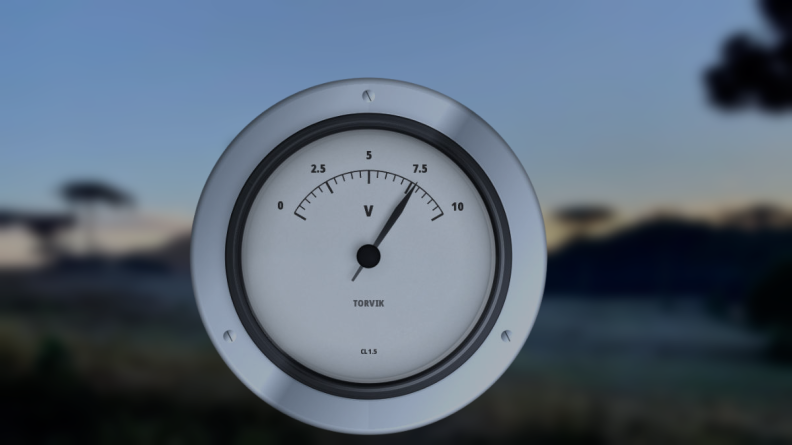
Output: 7.75 V
